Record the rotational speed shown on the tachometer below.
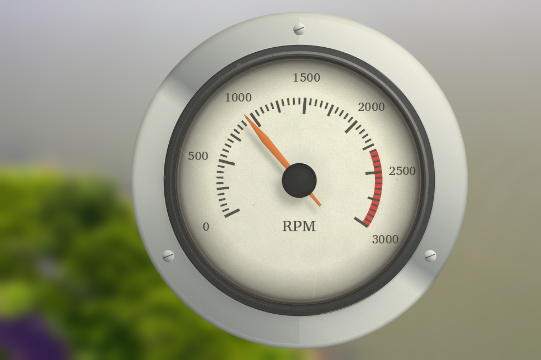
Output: 950 rpm
